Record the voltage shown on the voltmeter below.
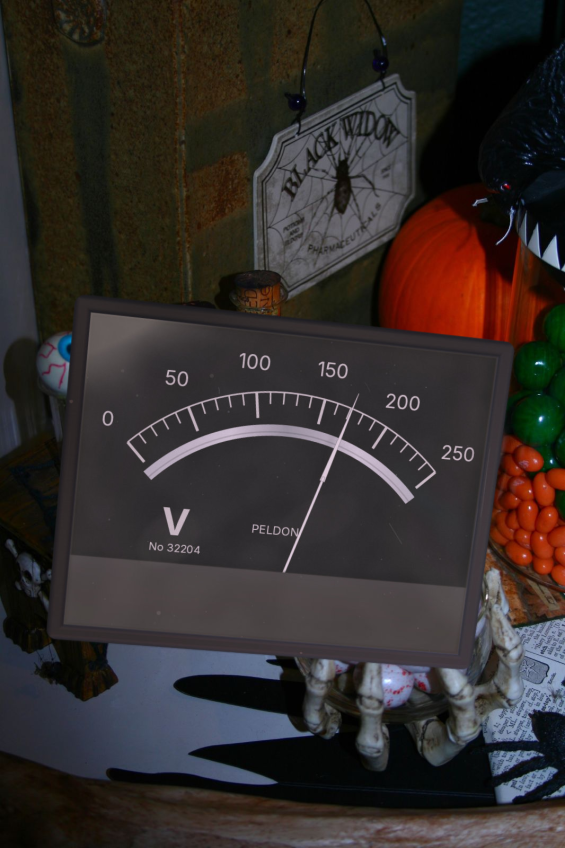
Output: 170 V
